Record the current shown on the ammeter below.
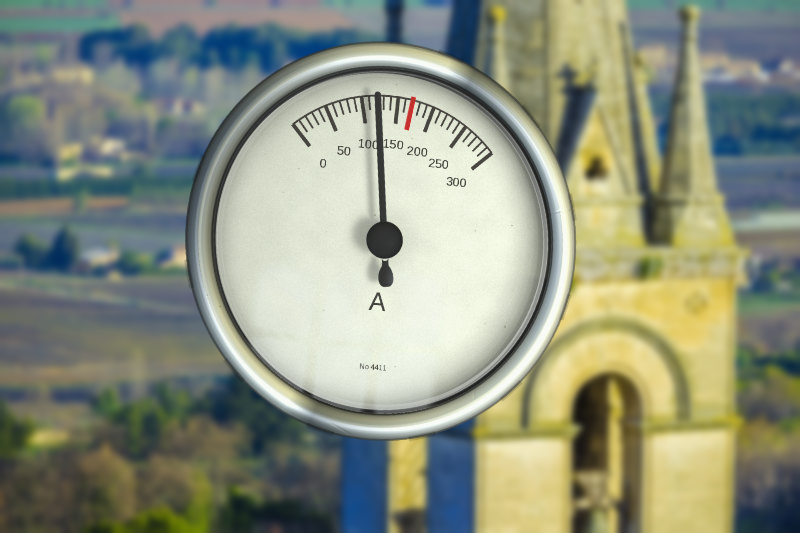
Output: 120 A
